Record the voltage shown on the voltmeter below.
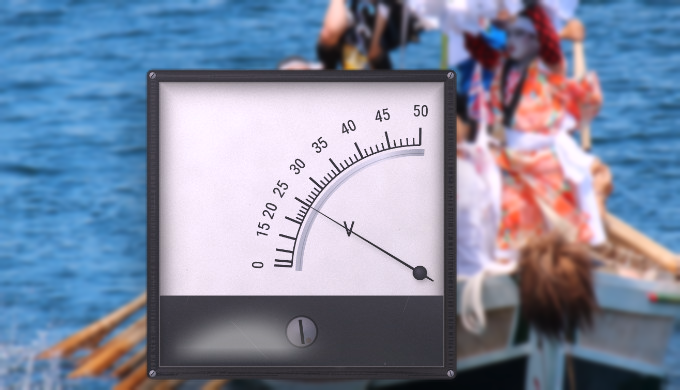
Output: 25 V
